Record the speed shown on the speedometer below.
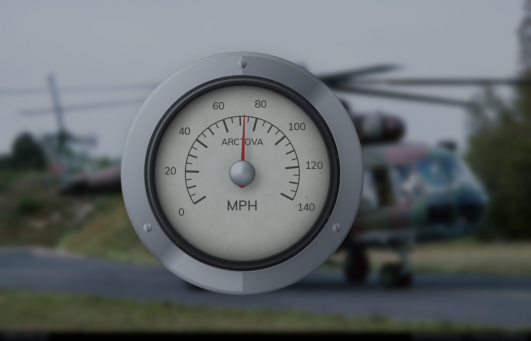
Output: 72.5 mph
